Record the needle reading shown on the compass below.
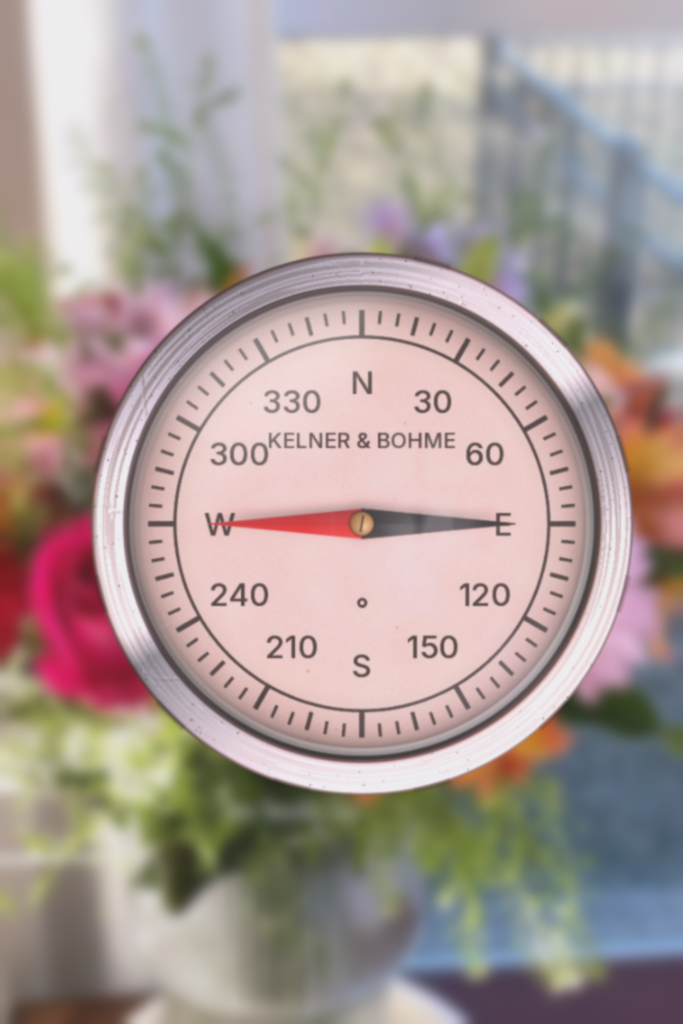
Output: 270 °
